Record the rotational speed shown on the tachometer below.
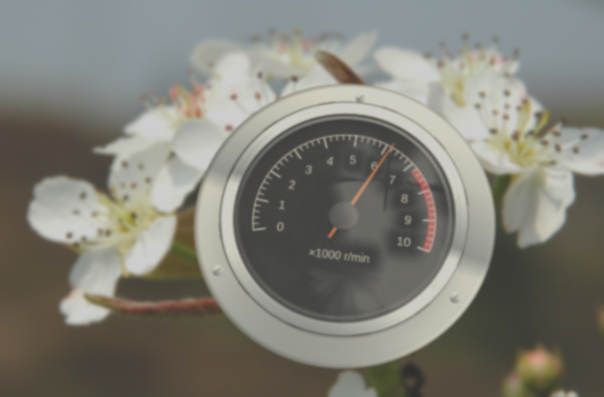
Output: 6200 rpm
